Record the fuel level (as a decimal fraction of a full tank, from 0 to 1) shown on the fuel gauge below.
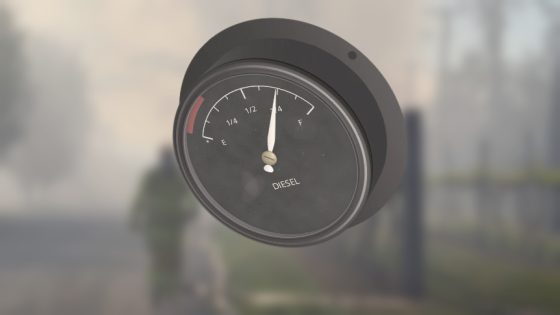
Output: 0.75
